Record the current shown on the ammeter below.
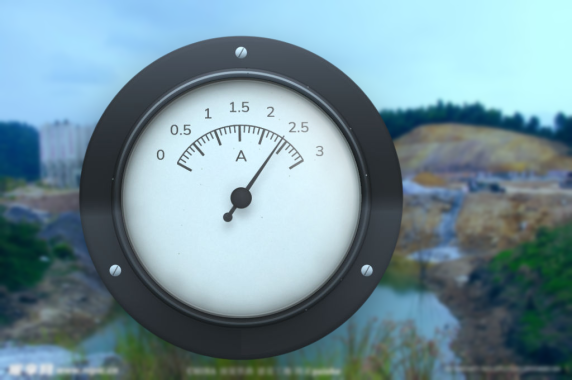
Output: 2.4 A
